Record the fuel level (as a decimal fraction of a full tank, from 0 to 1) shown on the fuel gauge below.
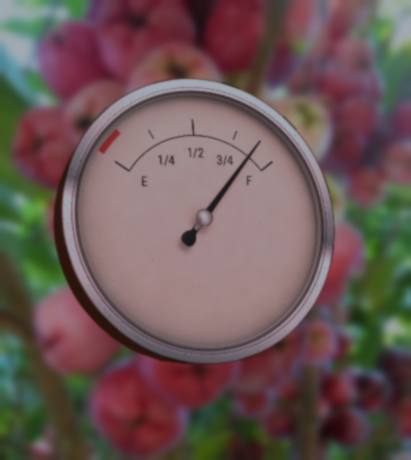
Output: 0.875
